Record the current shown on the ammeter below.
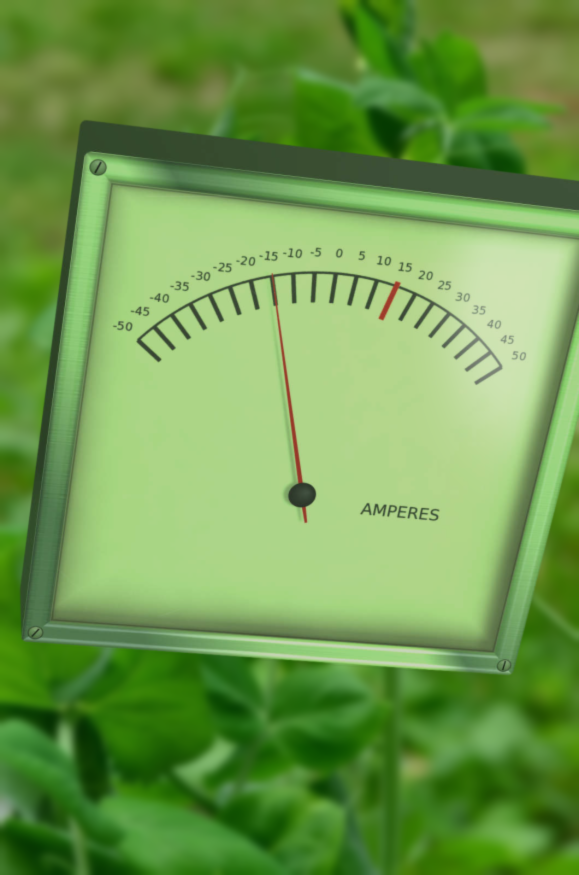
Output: -15 A
